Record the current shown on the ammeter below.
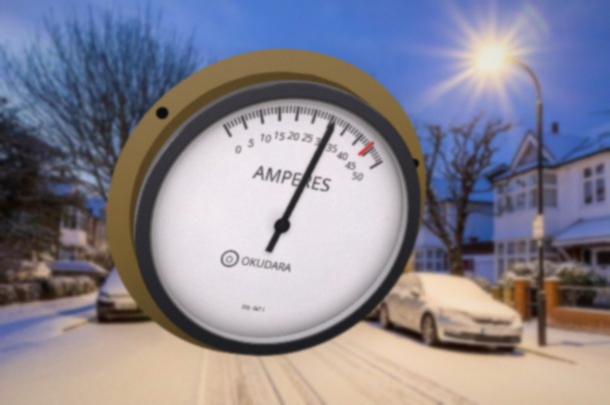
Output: 30 A
